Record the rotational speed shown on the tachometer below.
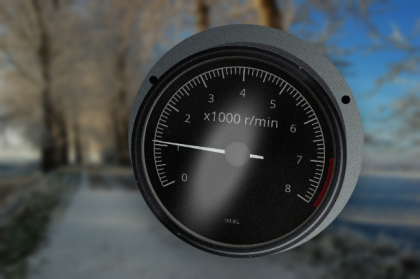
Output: 1100 rpm
